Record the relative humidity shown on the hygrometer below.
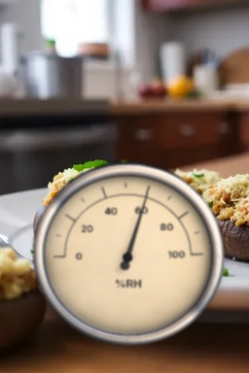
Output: 60 %
